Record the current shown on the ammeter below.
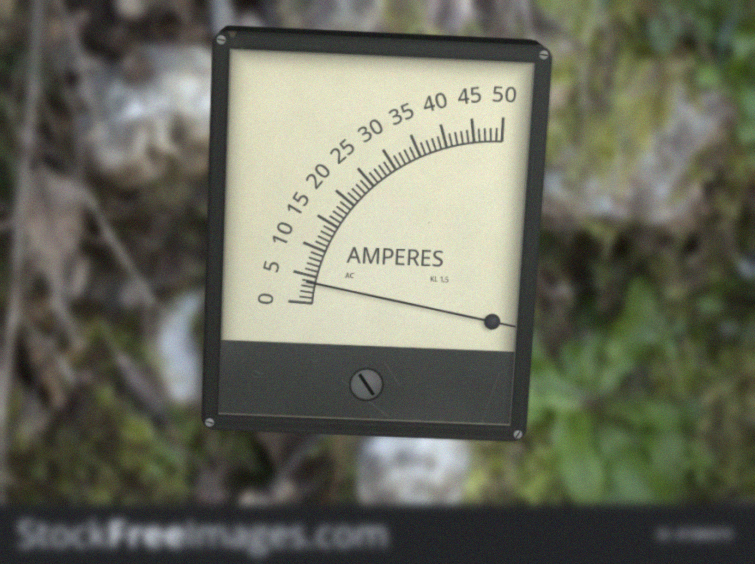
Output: 4 A
